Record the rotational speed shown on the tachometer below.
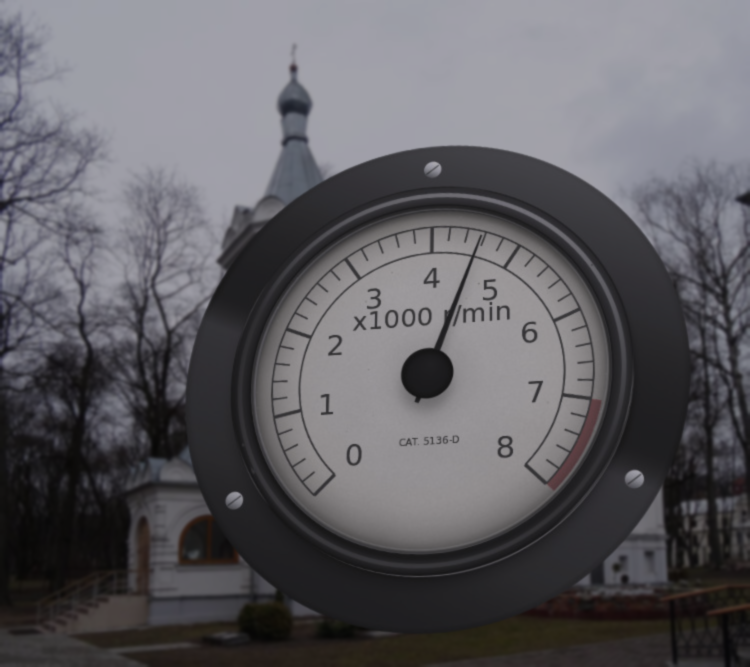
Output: 4600 rpm
